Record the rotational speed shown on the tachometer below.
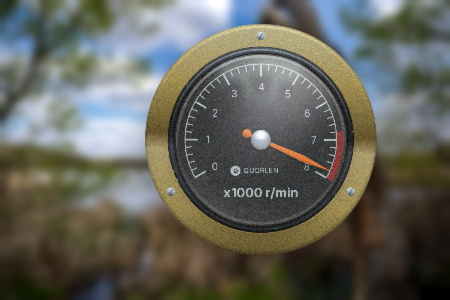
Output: 7800 rpm
